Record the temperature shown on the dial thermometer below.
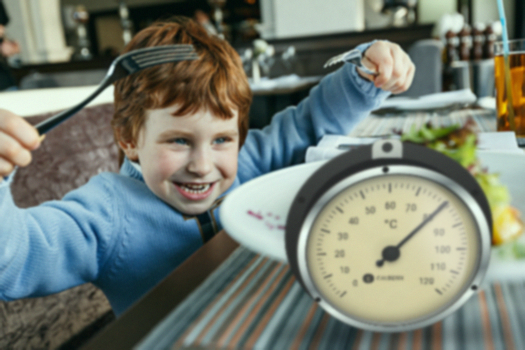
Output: 80 °C
